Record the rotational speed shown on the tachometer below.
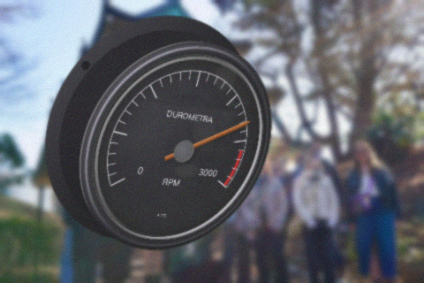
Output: 2300 rpm
